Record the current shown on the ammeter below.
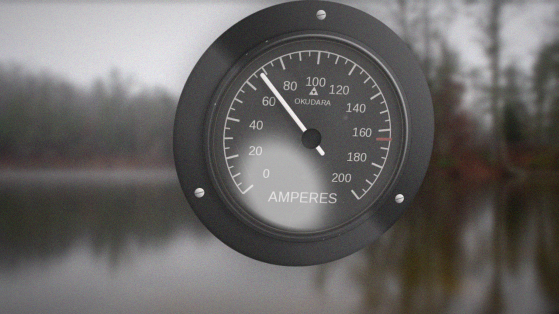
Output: 67.5 A
